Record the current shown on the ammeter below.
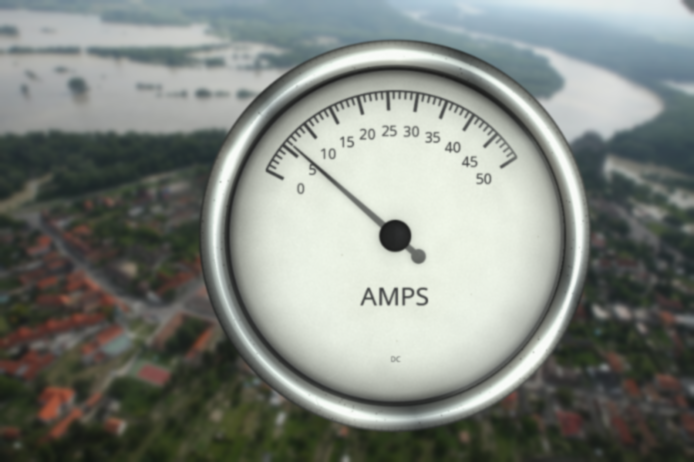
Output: 6 A
